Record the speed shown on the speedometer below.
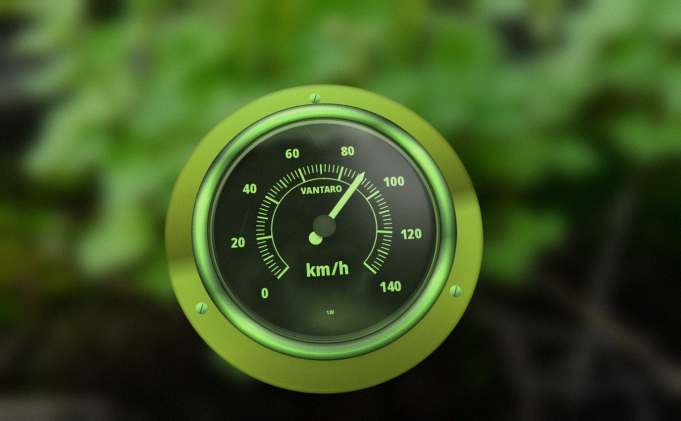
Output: 90 km/h
